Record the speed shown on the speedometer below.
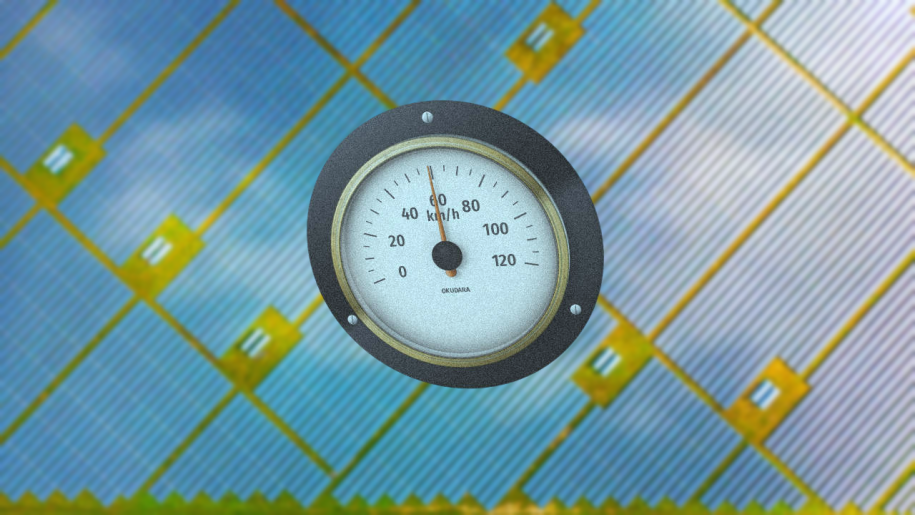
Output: 60 km/h
